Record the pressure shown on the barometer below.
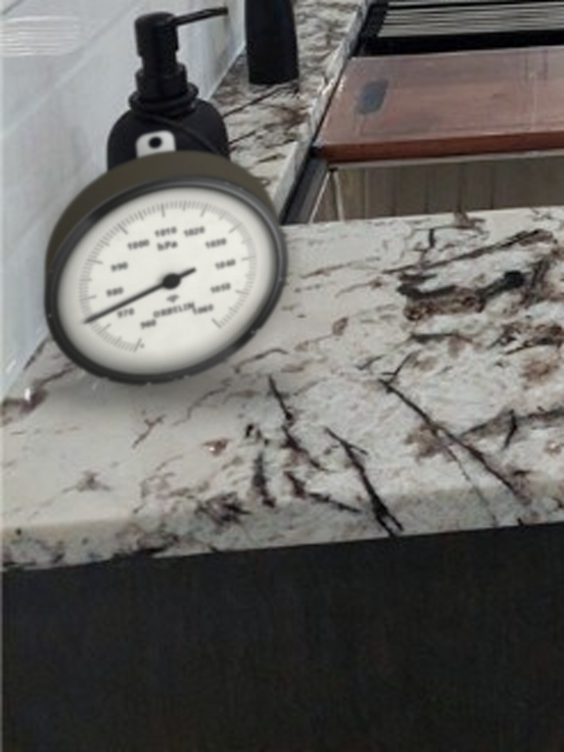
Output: 975 hPa
